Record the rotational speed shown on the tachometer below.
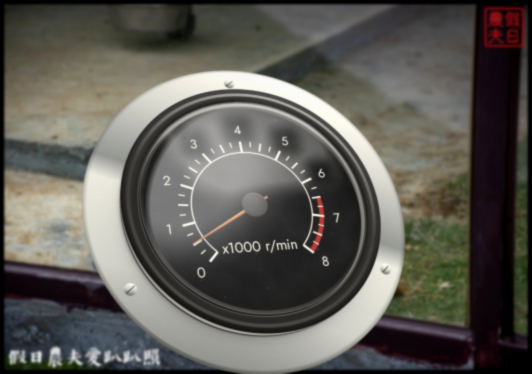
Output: 500 rpm
